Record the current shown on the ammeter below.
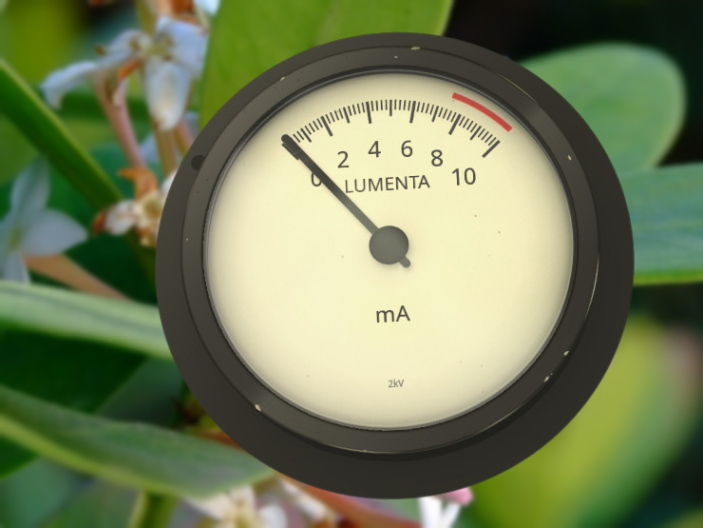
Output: 0.2 mA
